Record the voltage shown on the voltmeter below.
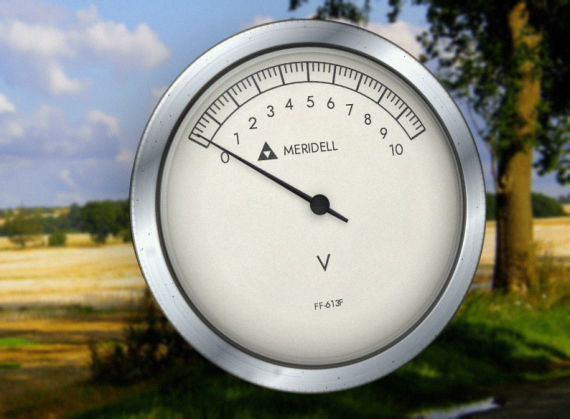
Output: 0.2 V
